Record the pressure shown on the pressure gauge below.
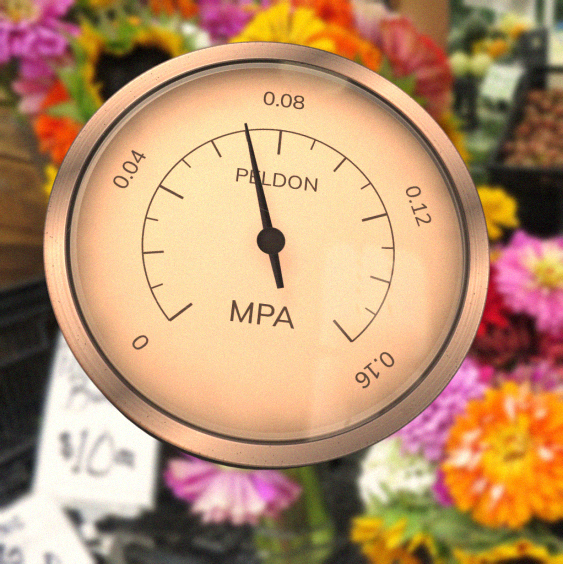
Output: 0.07 MPa
